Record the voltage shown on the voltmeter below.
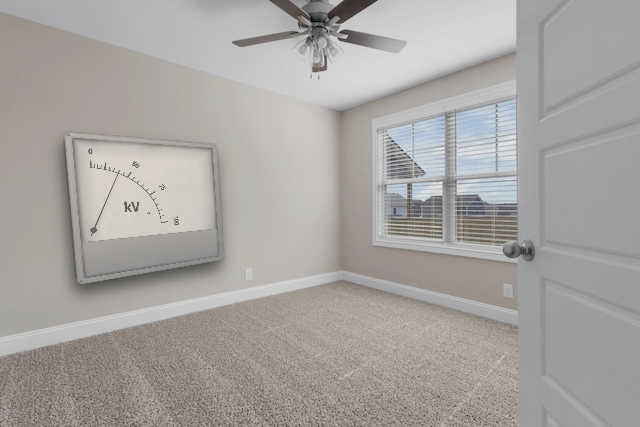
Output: 40 kV
